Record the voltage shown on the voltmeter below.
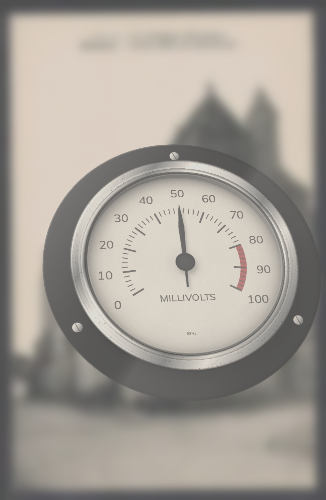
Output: 50 mV
